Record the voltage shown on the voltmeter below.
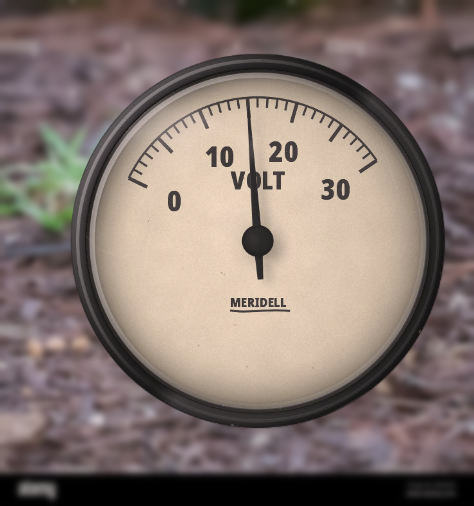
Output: 15 V
